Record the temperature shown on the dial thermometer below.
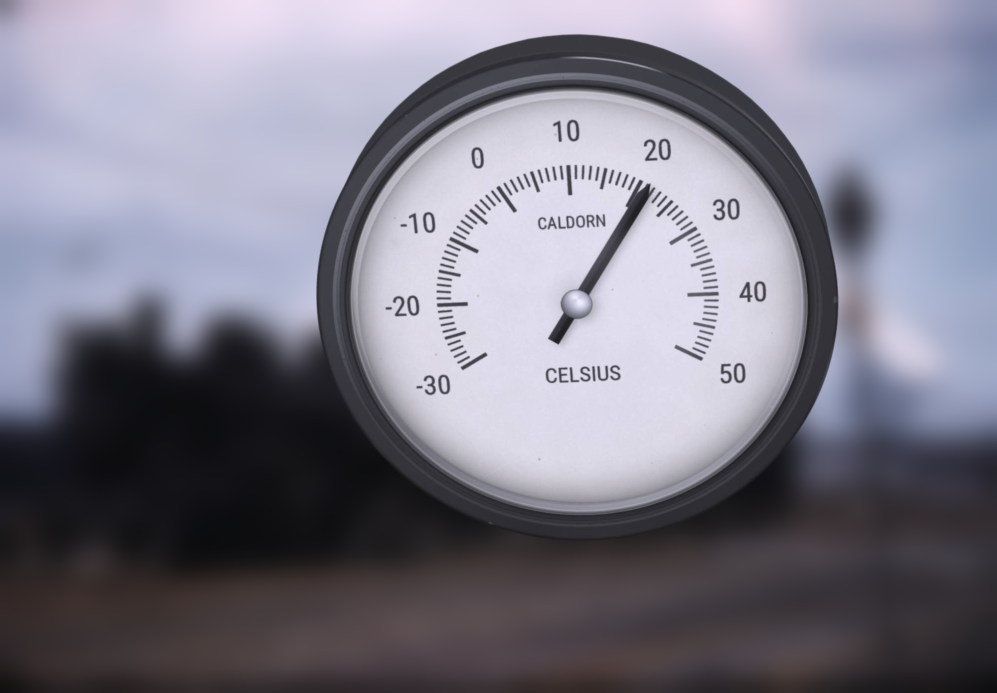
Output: 21 °C
